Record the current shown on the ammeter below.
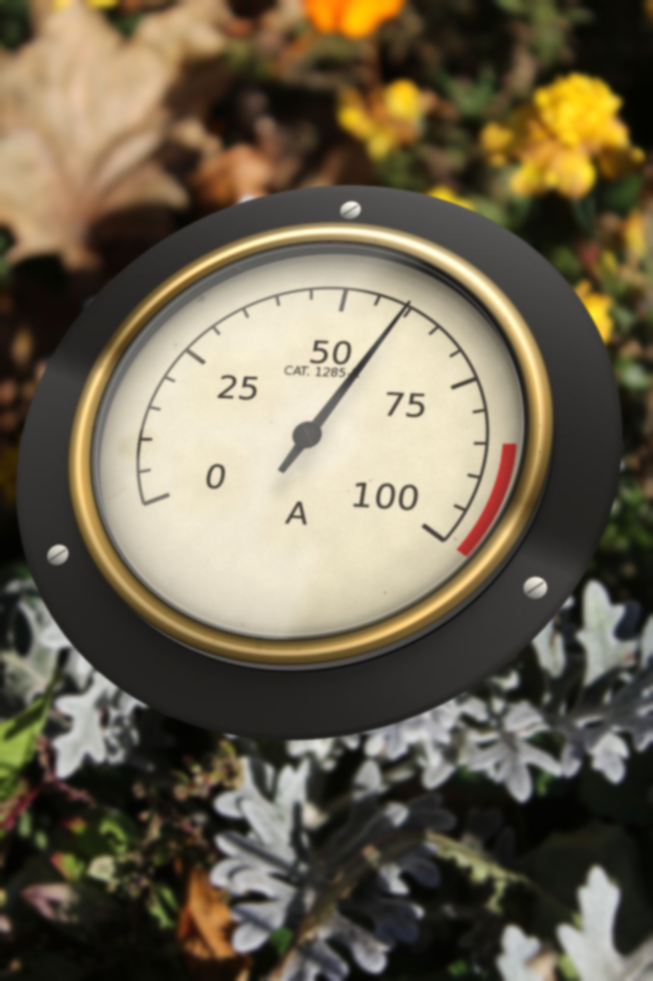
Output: 60 A
